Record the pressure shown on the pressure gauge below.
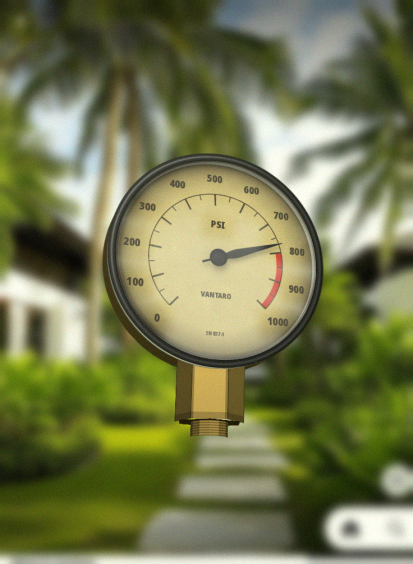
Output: 775 psi
